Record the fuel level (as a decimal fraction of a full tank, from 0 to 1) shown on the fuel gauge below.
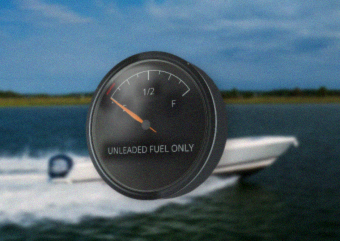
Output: 0
